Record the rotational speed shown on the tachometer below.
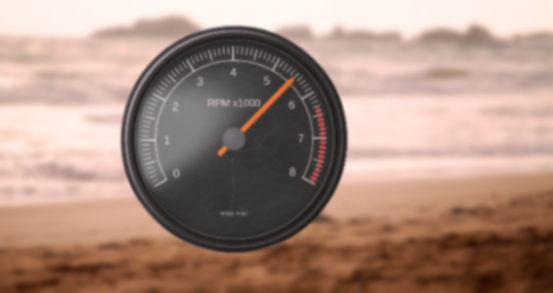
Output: 5500 rpm
